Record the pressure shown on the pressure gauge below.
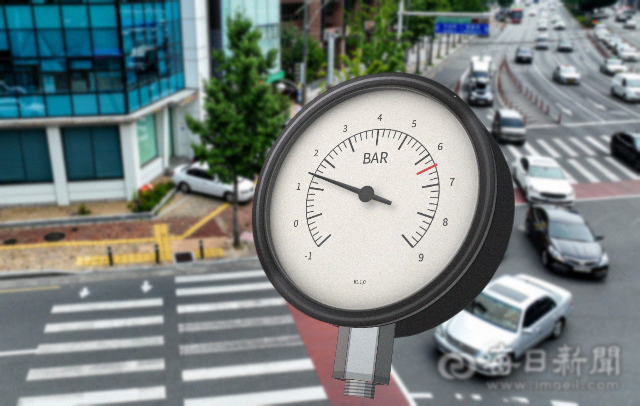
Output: 1.4 bar
